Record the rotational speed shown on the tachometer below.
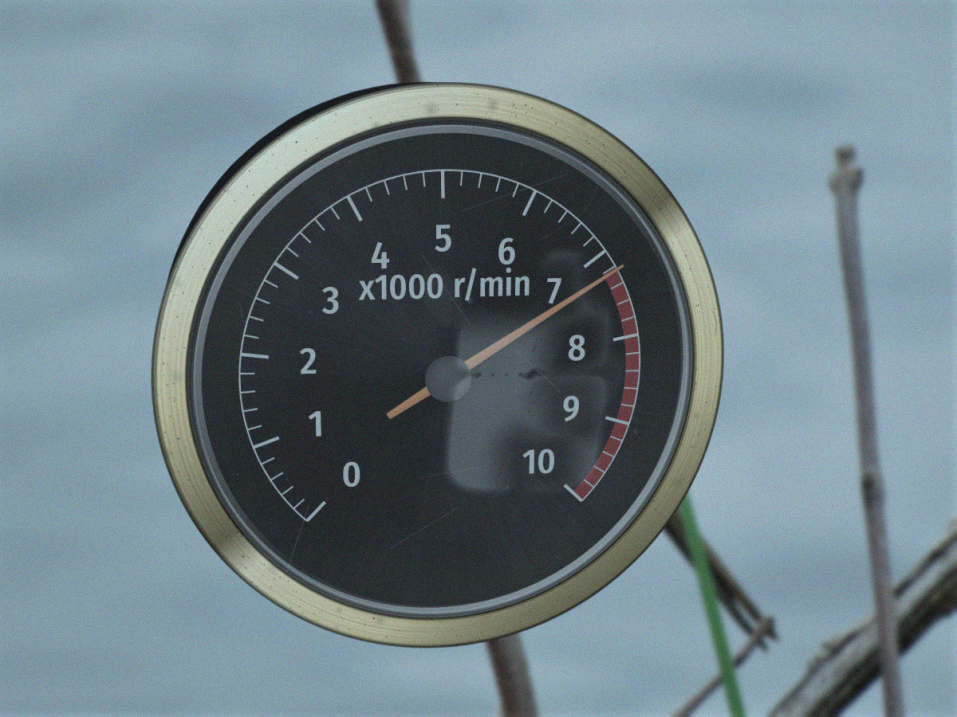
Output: 7200 rpm
